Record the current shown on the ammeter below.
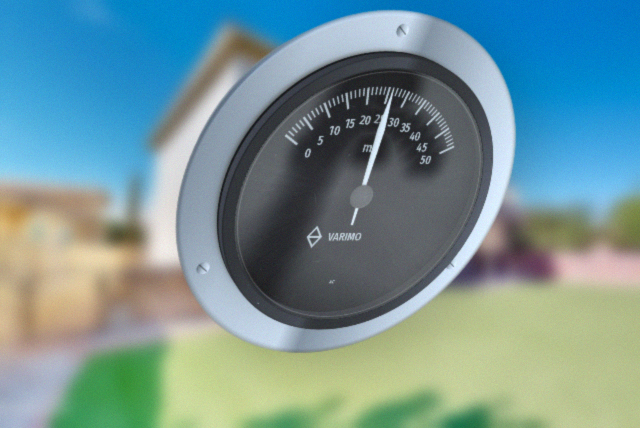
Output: 25 mA
